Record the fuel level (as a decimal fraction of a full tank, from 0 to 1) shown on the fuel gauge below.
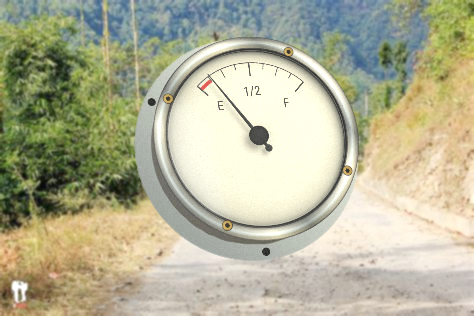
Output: 0.125
